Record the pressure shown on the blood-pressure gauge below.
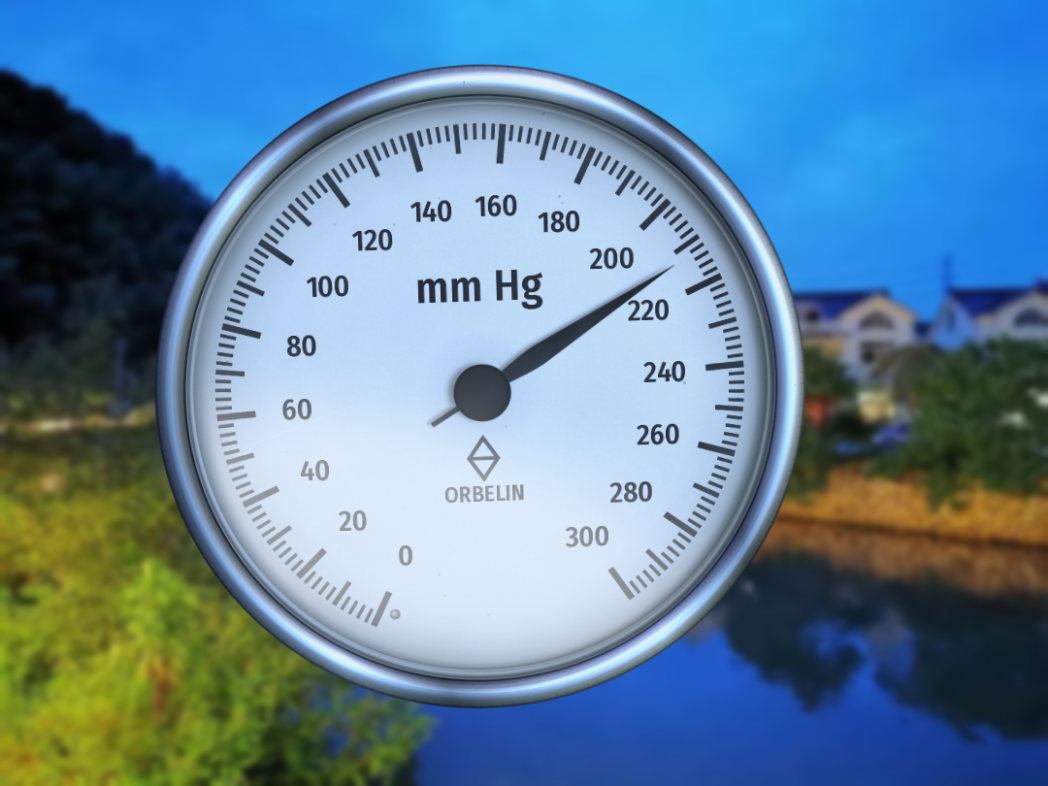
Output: 212 mmHg
